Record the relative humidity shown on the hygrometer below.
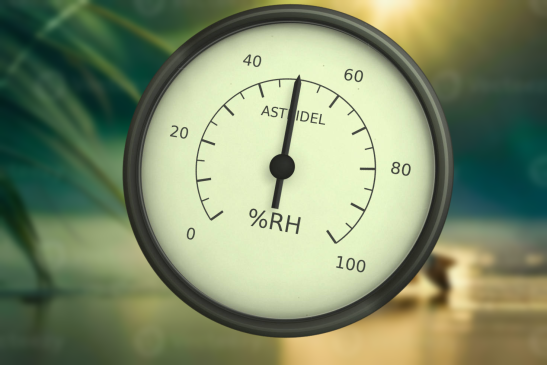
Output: 50 %
